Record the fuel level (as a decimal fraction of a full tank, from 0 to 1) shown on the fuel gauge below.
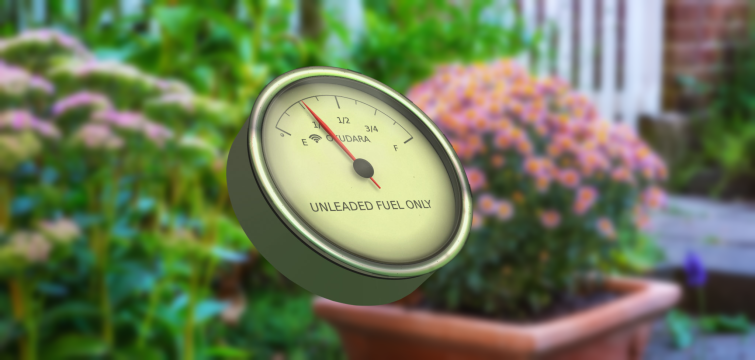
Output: 0.25
